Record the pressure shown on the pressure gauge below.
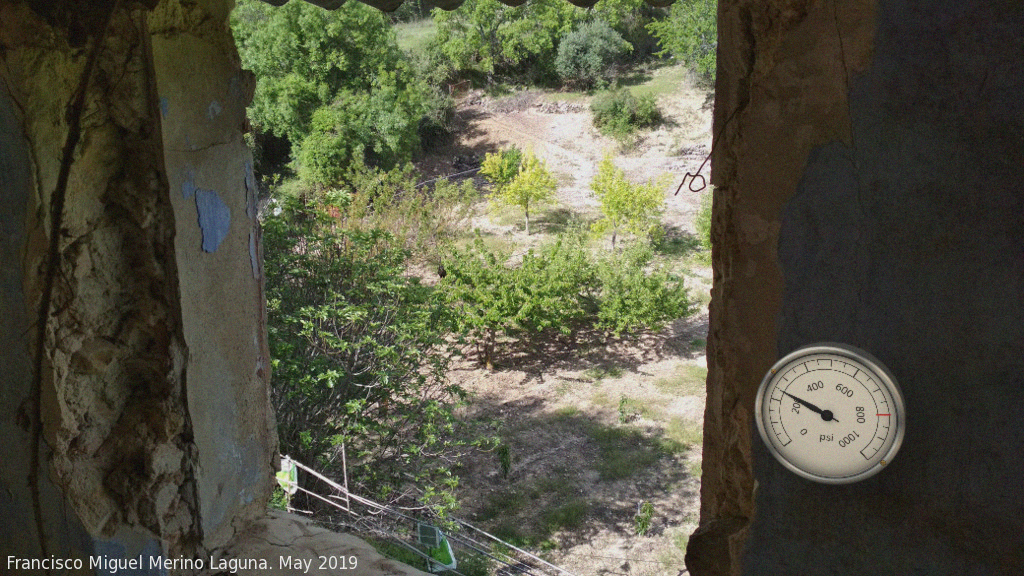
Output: 250 psi
